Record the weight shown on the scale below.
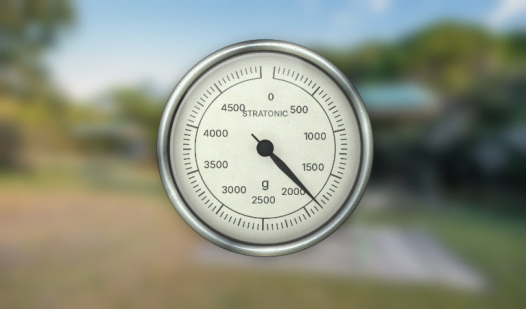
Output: 1850 g
